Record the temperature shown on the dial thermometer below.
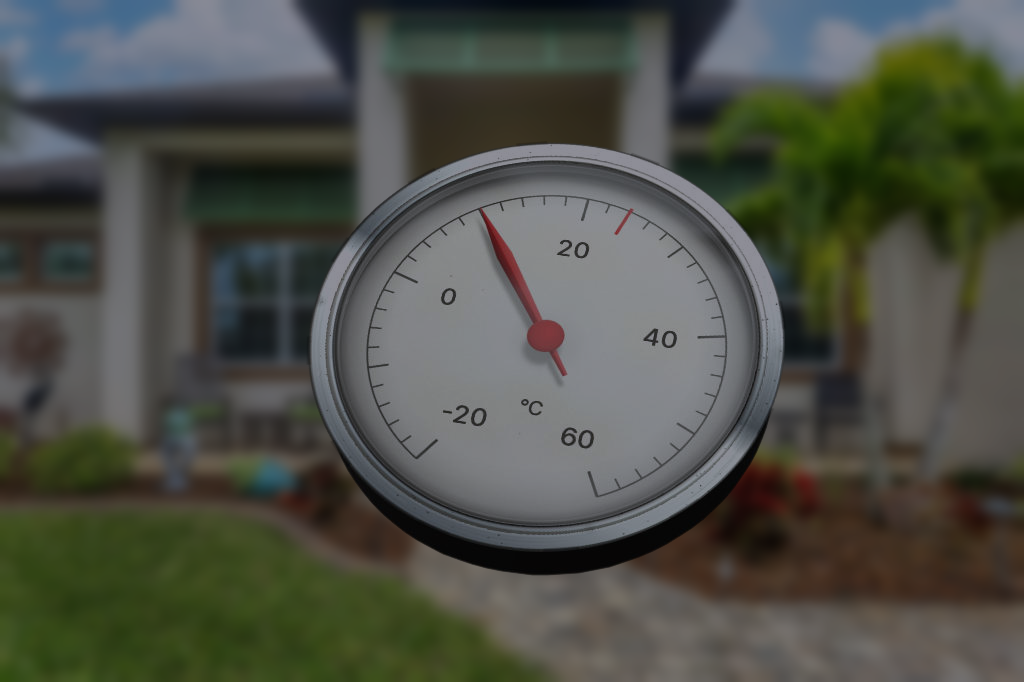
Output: 10 °C
